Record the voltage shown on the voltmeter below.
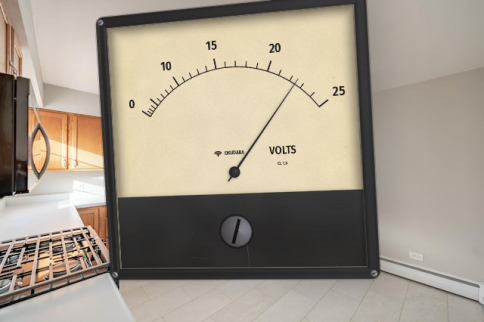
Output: 22.5 V
